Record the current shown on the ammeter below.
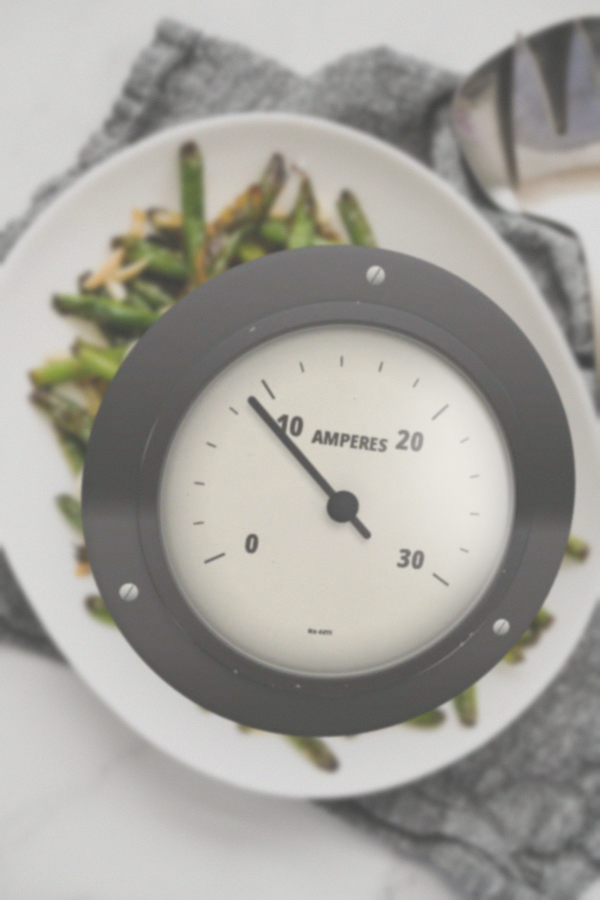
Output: 9 A
